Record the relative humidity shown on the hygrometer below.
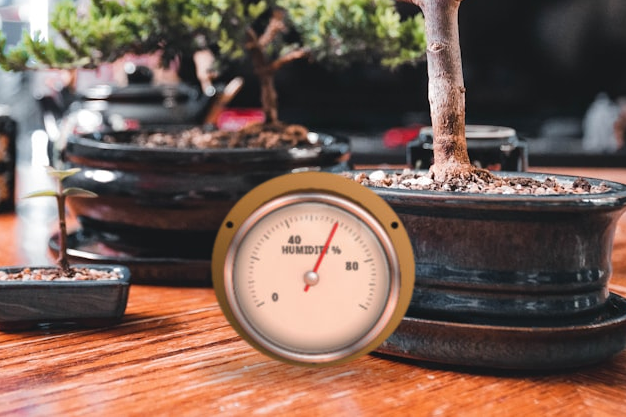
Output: 60 %
